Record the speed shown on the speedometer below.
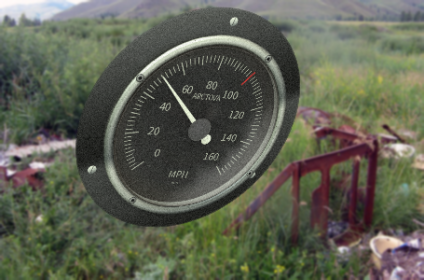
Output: 50 mph
